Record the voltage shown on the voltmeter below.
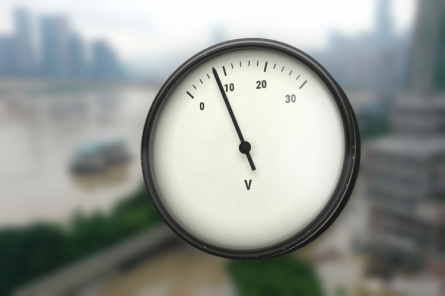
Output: 8 V
